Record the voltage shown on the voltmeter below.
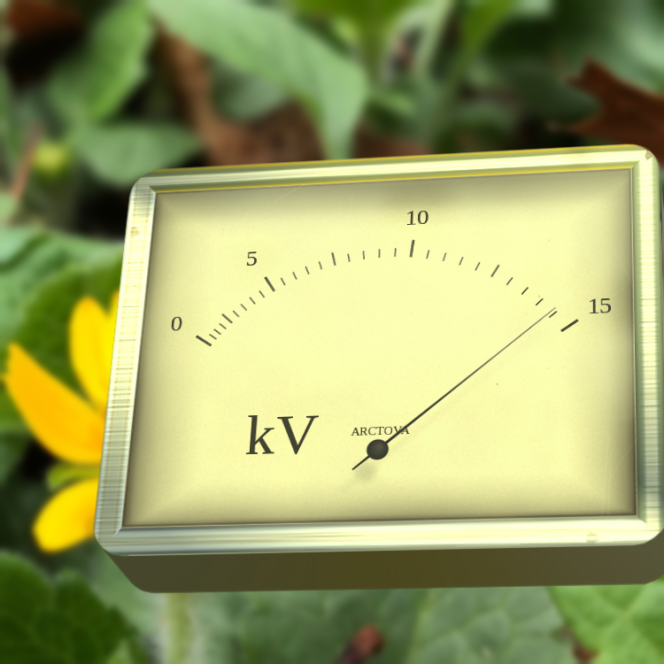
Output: 14.5 kV
